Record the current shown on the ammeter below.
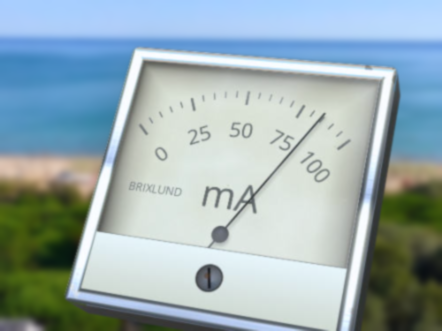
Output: 85 mA
